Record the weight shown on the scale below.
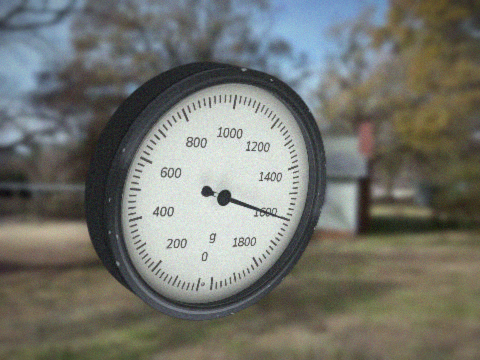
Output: 1600 g
